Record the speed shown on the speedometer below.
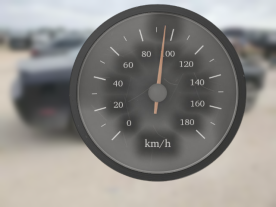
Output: 95 km/h
